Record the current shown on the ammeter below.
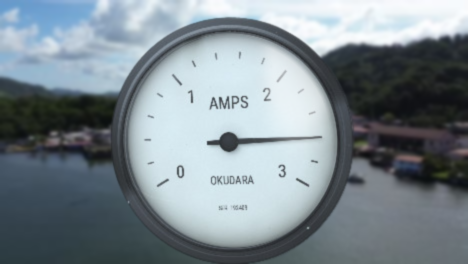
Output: 2.6 A
